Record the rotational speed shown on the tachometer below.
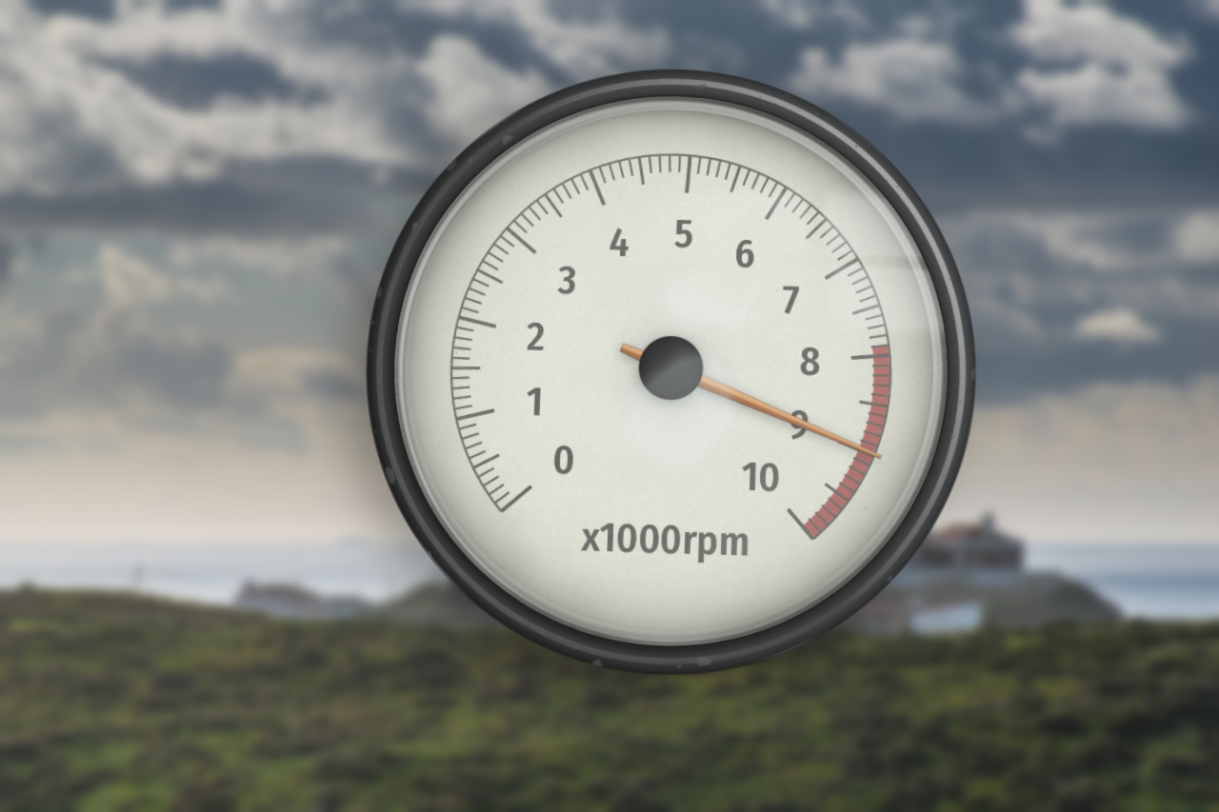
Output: 9000 rpm
